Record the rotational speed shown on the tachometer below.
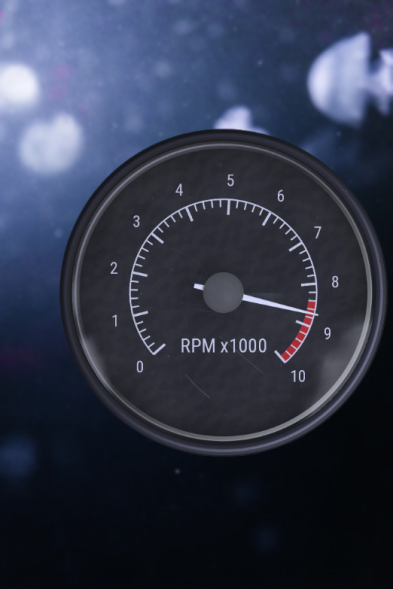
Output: 8700 rpm
